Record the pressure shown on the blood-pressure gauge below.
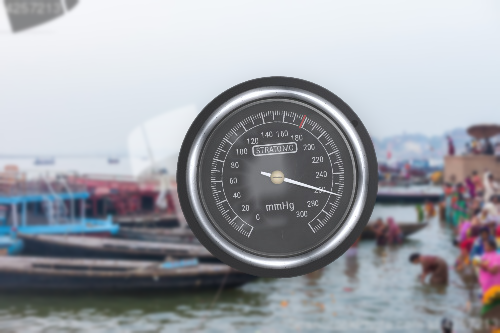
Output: 260 mmHg
